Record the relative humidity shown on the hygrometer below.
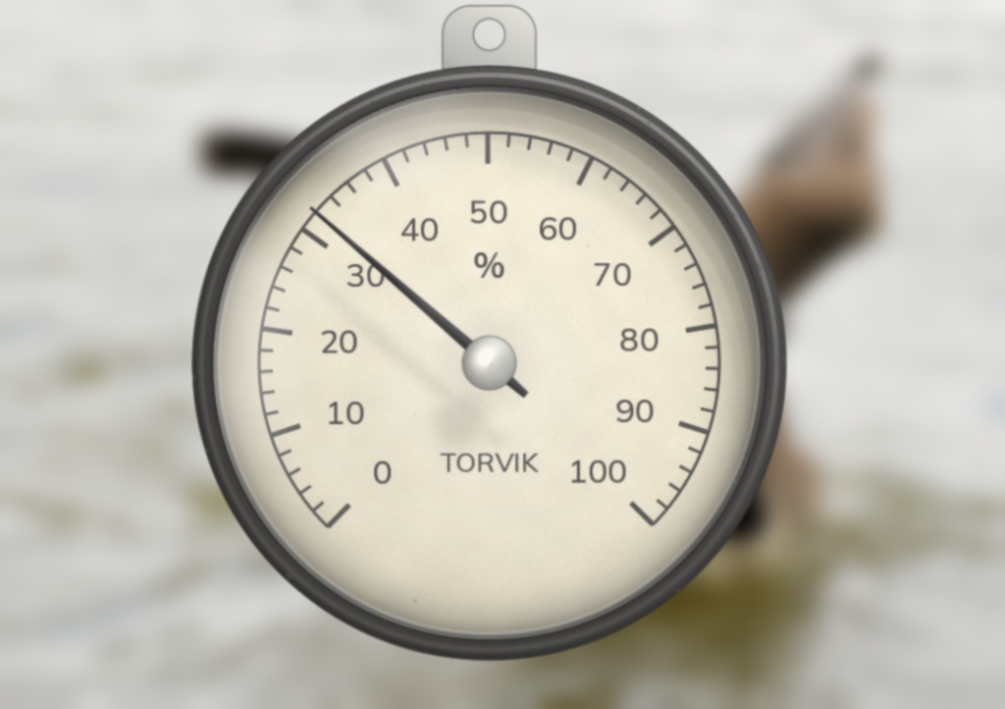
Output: 32 %
